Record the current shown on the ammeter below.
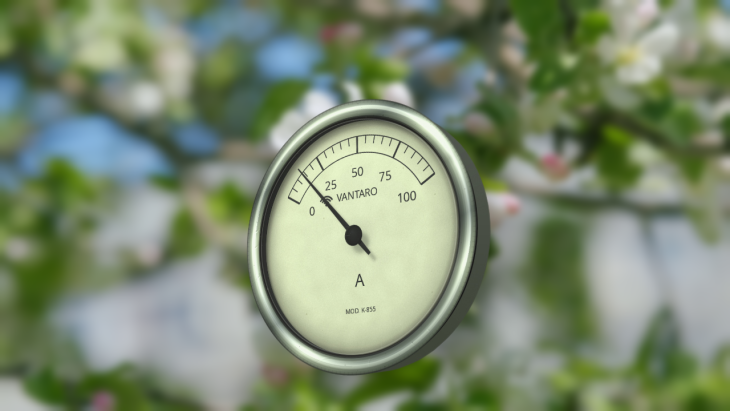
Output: 15 A
